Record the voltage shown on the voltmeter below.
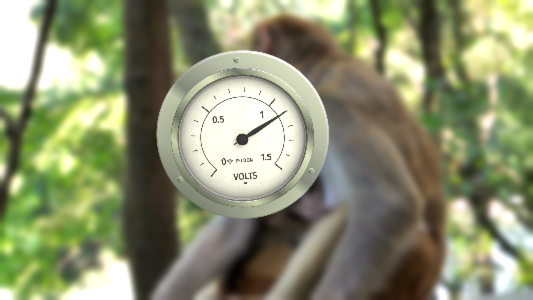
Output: 1.1 V
